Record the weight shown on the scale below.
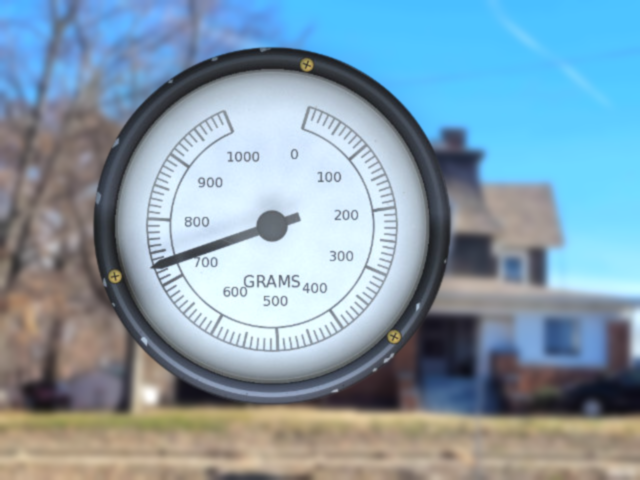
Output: 730 g
